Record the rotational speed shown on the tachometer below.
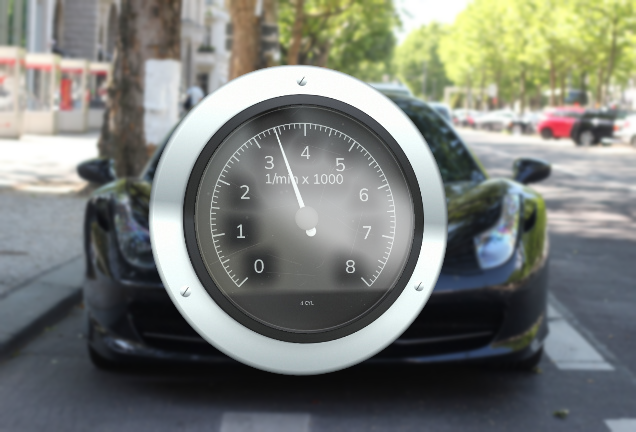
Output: 3400 rpm
